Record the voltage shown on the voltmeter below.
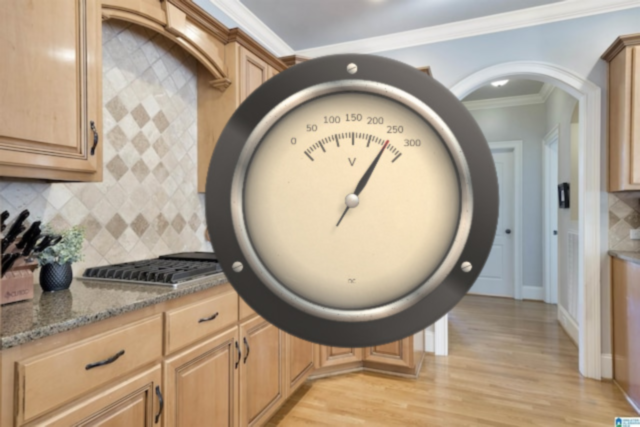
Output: 250 V
